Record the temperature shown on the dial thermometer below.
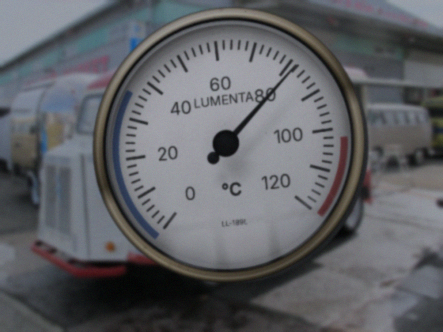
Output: 82 °C
